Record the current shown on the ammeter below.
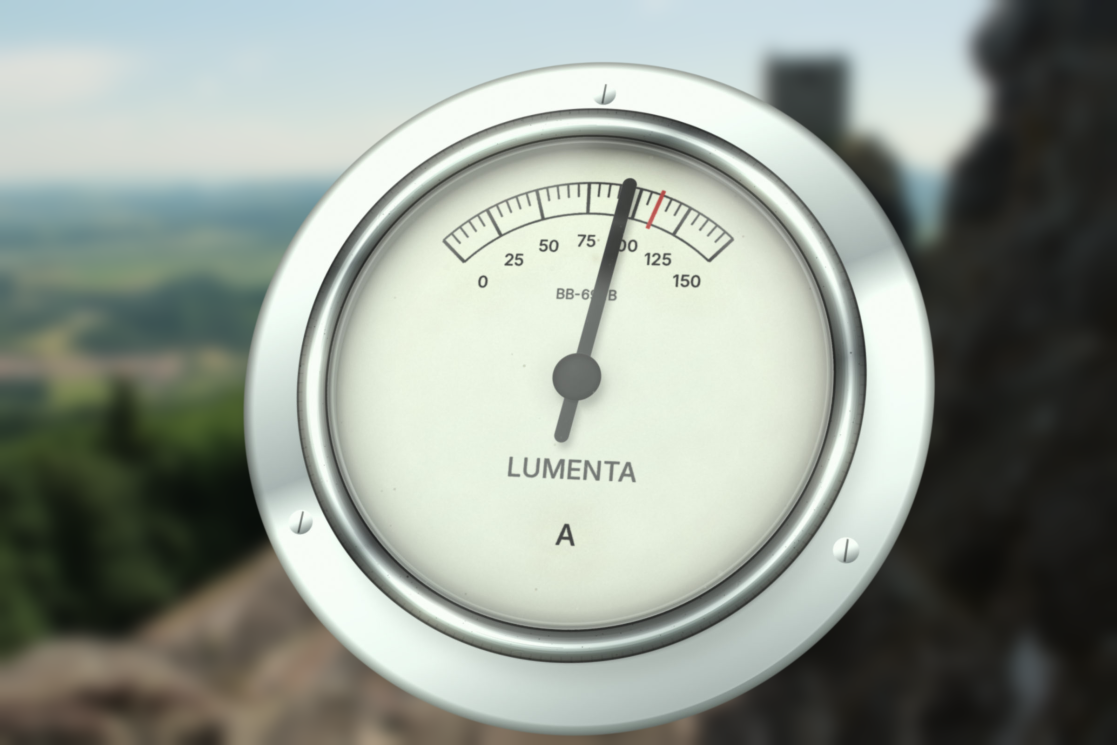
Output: 95 A
